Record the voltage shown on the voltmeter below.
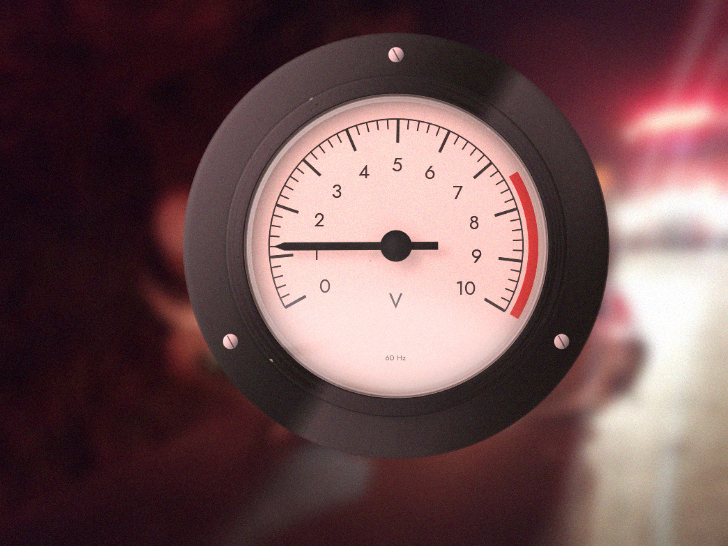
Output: 1.2 V
